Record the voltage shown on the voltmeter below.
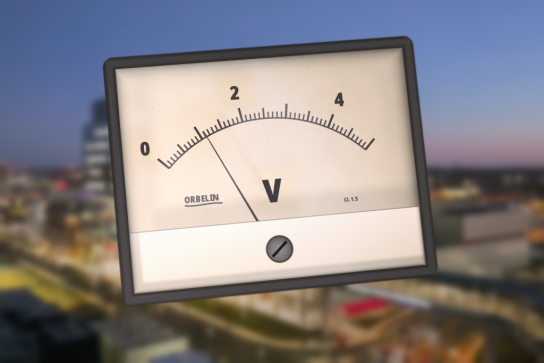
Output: 1.1 V
